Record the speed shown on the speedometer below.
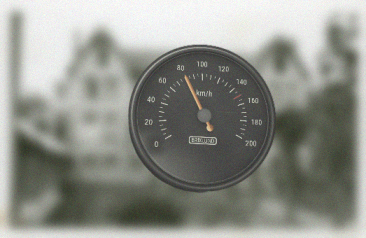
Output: 80 km/h
